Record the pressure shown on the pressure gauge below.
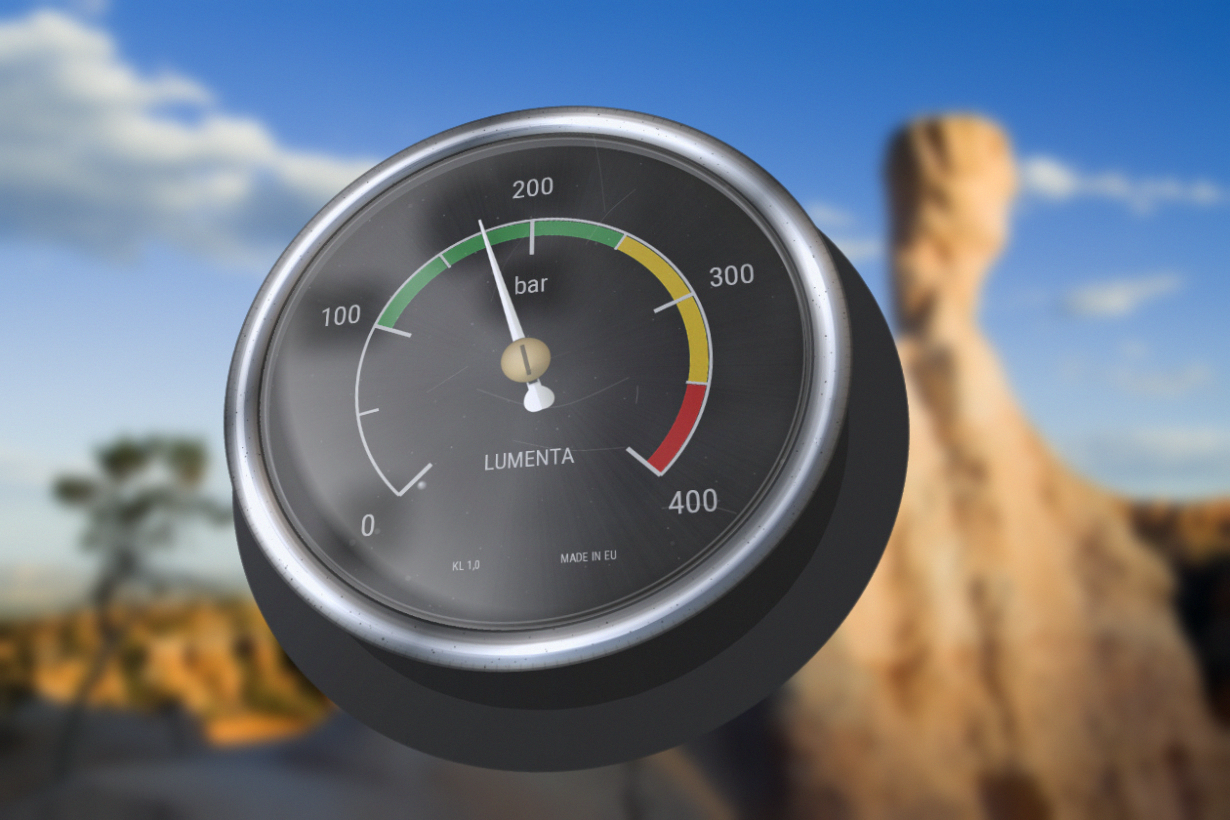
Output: 175 bar
